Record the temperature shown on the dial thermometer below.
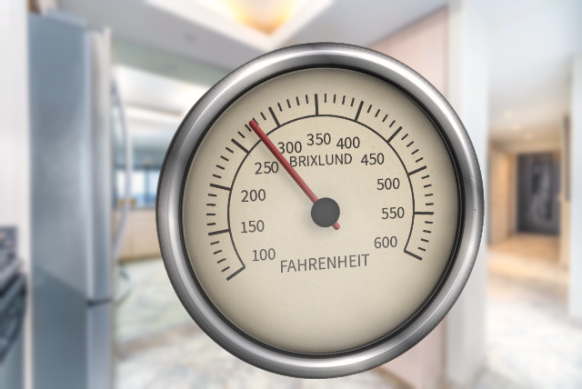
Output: 275 °F
